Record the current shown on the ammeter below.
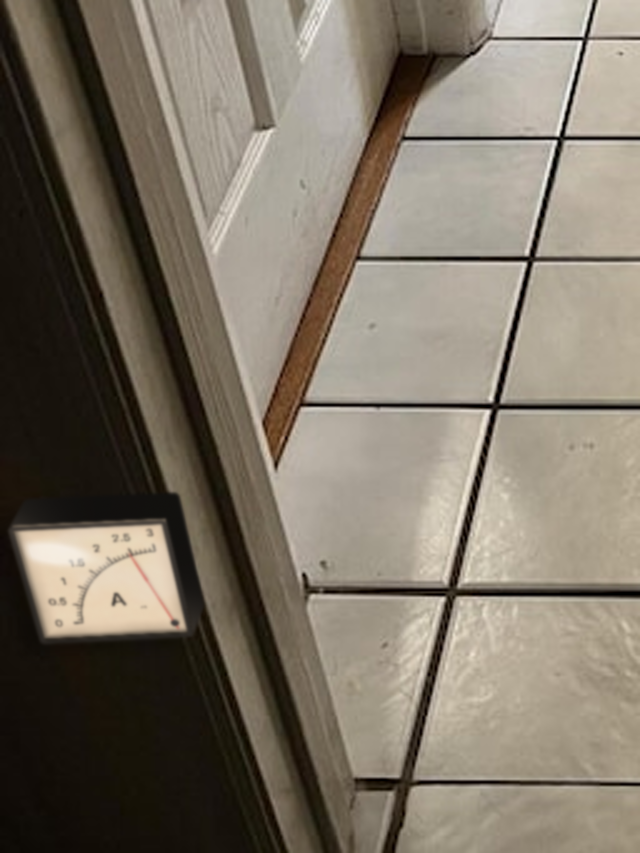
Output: 2.5 A
